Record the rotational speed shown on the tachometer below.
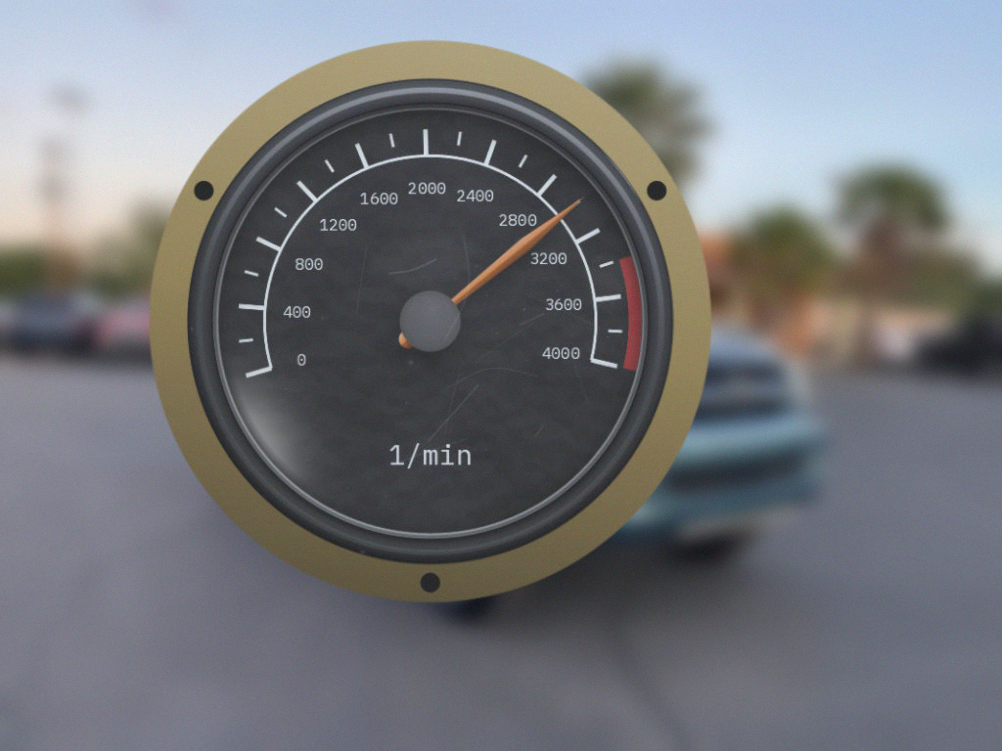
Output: 3000 rpm
